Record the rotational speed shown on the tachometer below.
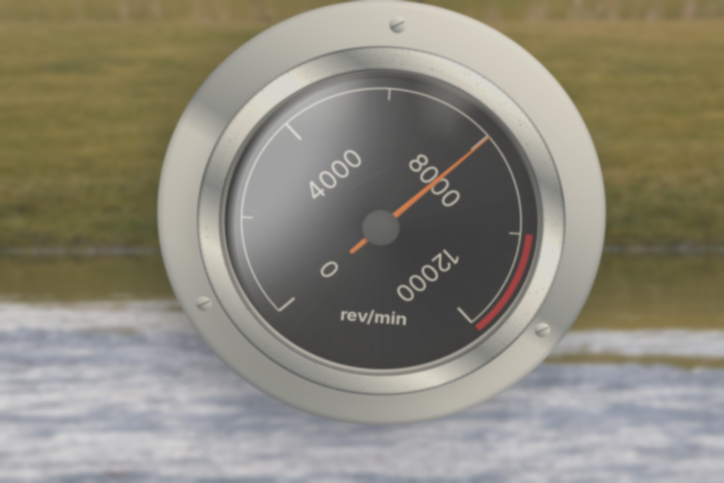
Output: 8000 rpm
